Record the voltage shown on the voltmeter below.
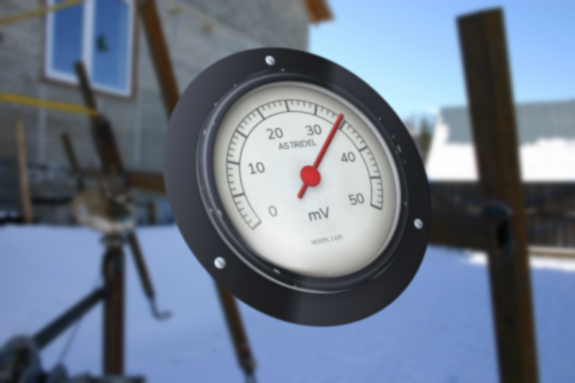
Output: 34 mV
